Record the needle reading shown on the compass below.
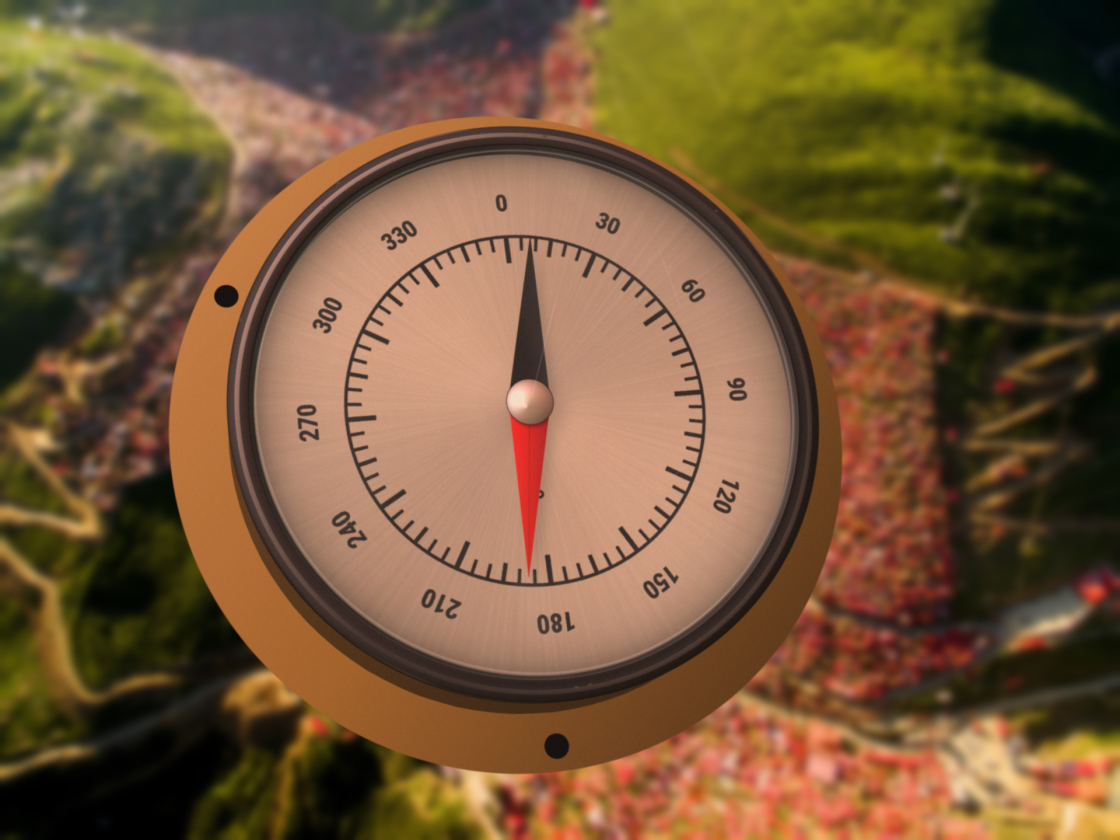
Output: 187.5 °
